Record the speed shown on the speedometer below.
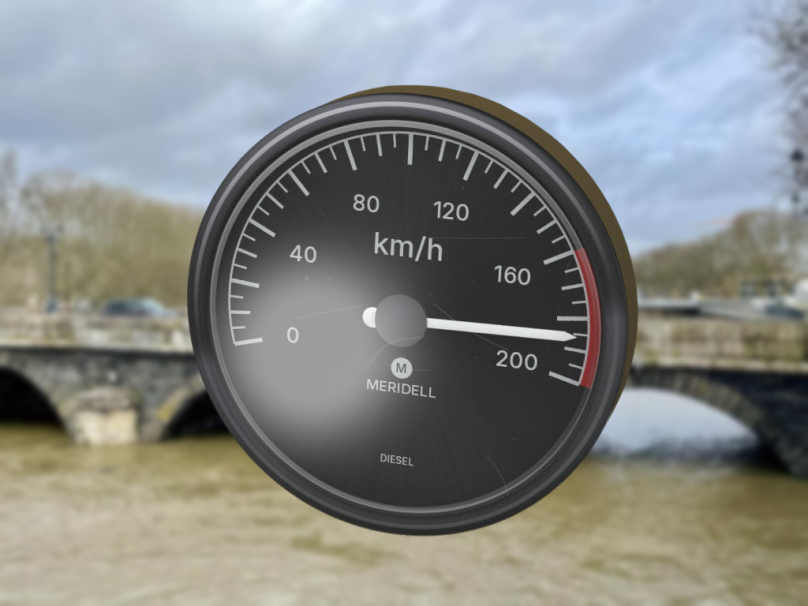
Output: 185 km/h
